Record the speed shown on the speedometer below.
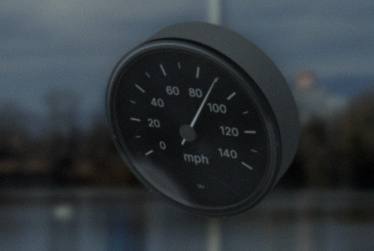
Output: 90 mph
